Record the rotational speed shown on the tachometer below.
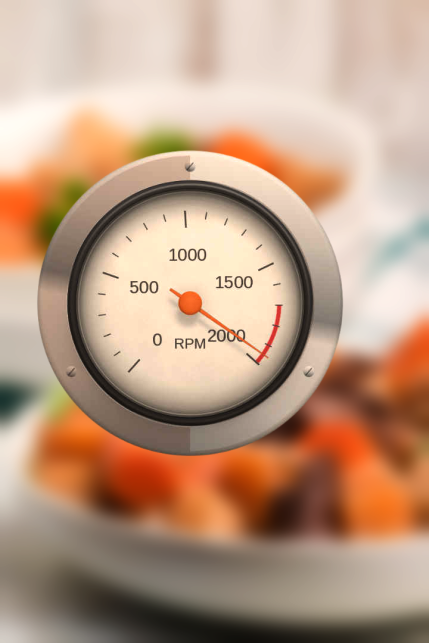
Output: 1950 rpm
